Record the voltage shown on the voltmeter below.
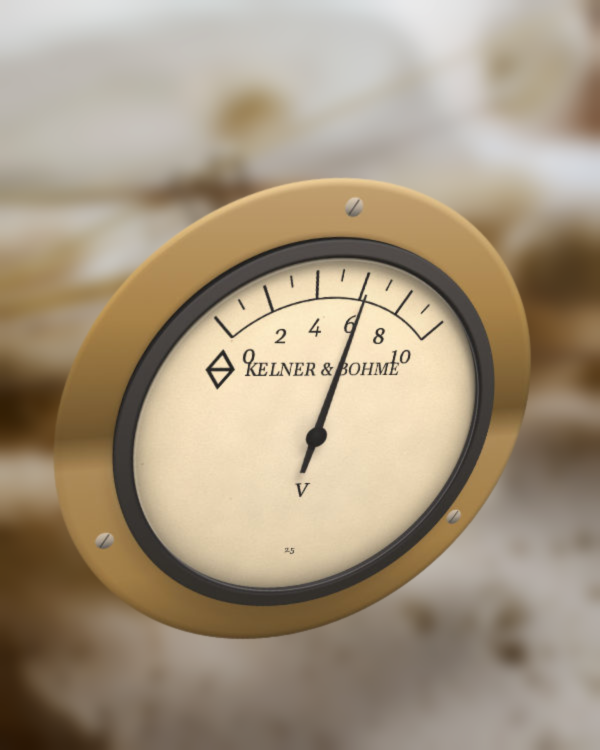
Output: 6 V
